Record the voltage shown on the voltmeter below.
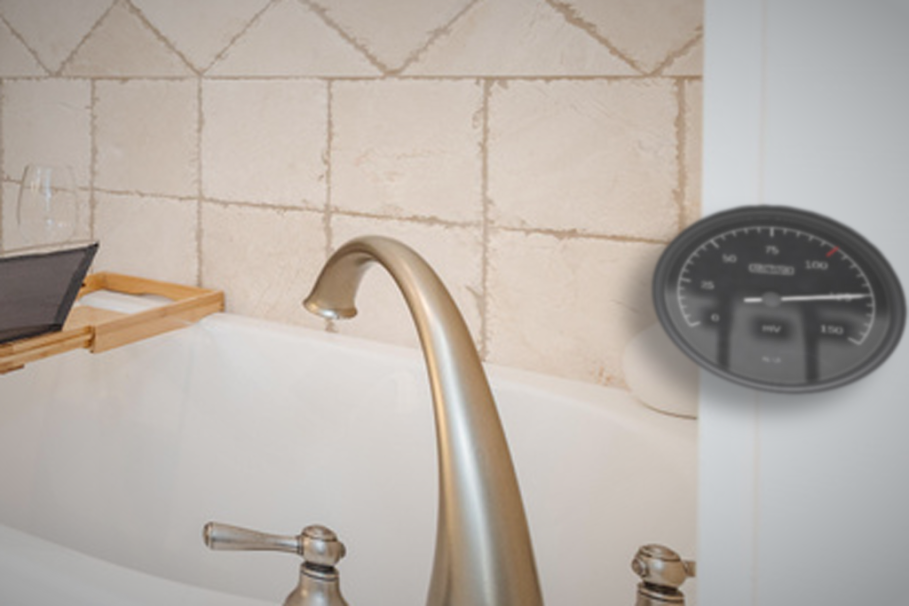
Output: 125 mV
